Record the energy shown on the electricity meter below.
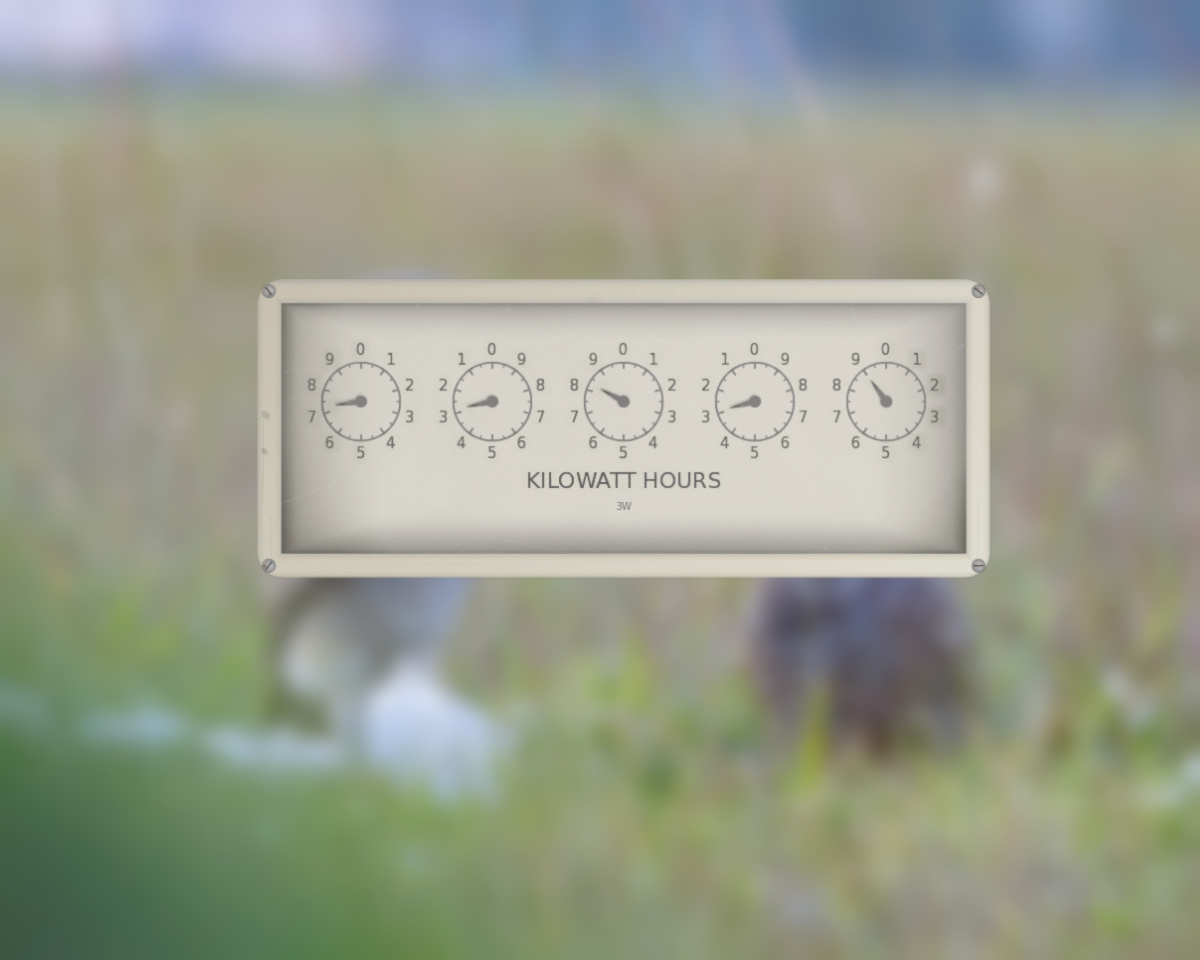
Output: 72829 kWh
